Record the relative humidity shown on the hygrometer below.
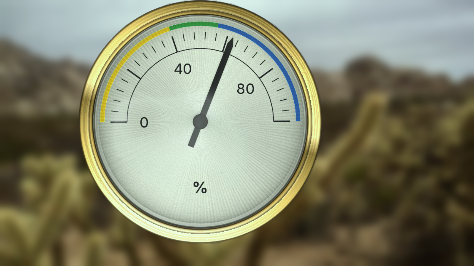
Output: 62 %
